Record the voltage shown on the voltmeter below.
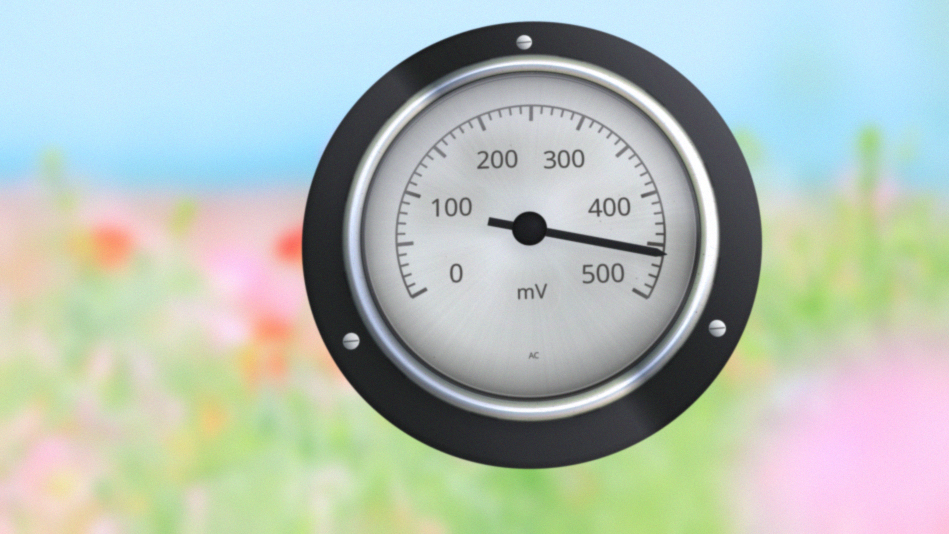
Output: 460 mV
